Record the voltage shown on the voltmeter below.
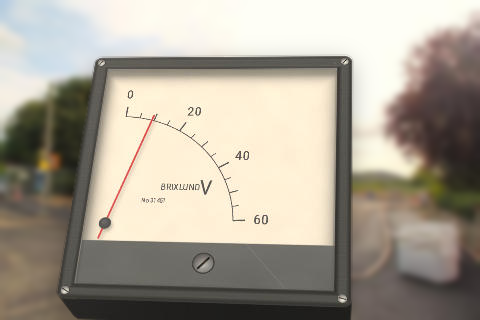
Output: 10 V
